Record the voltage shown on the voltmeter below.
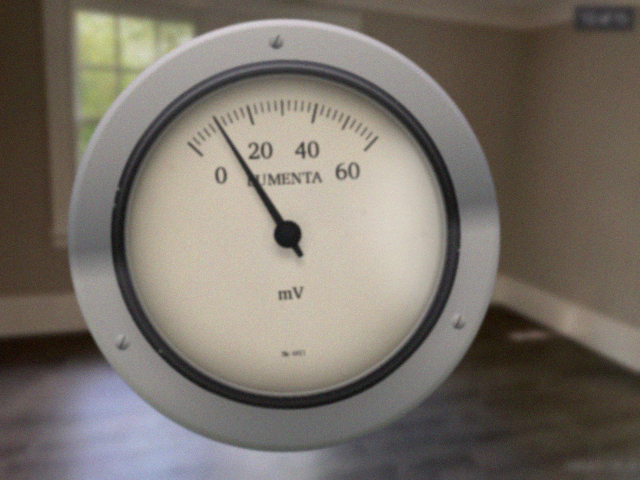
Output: 10 mV
